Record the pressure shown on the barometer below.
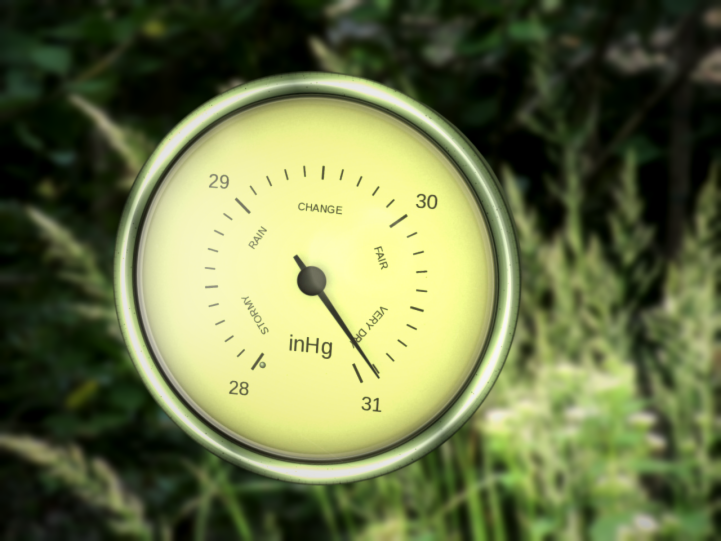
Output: 30.9 inHg
